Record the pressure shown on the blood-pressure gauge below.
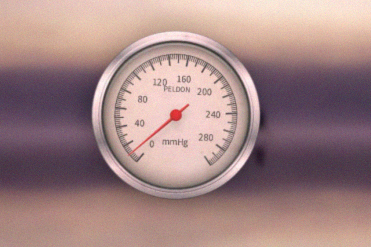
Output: 10 mmHg
